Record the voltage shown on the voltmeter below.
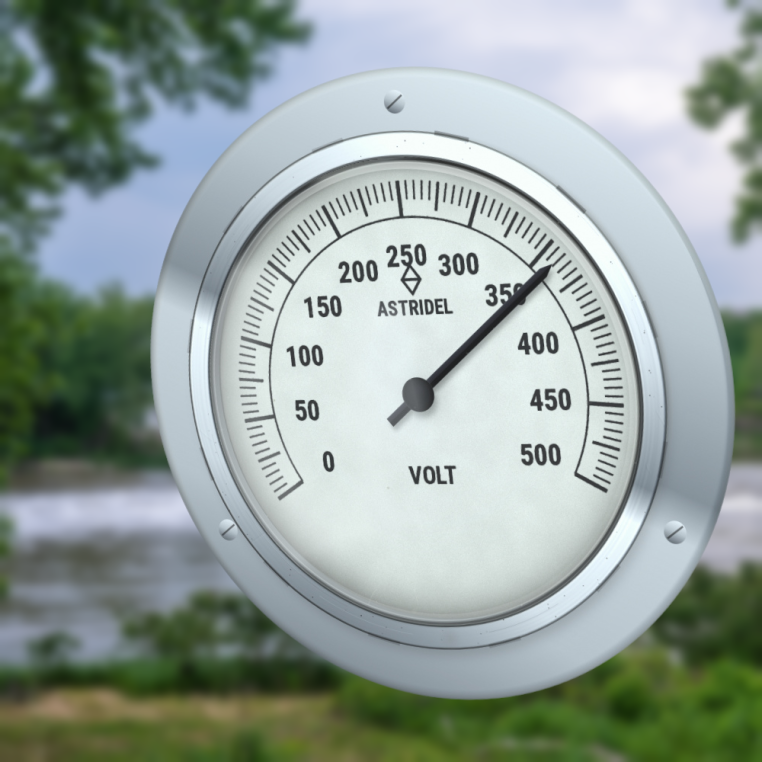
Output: 360 V
